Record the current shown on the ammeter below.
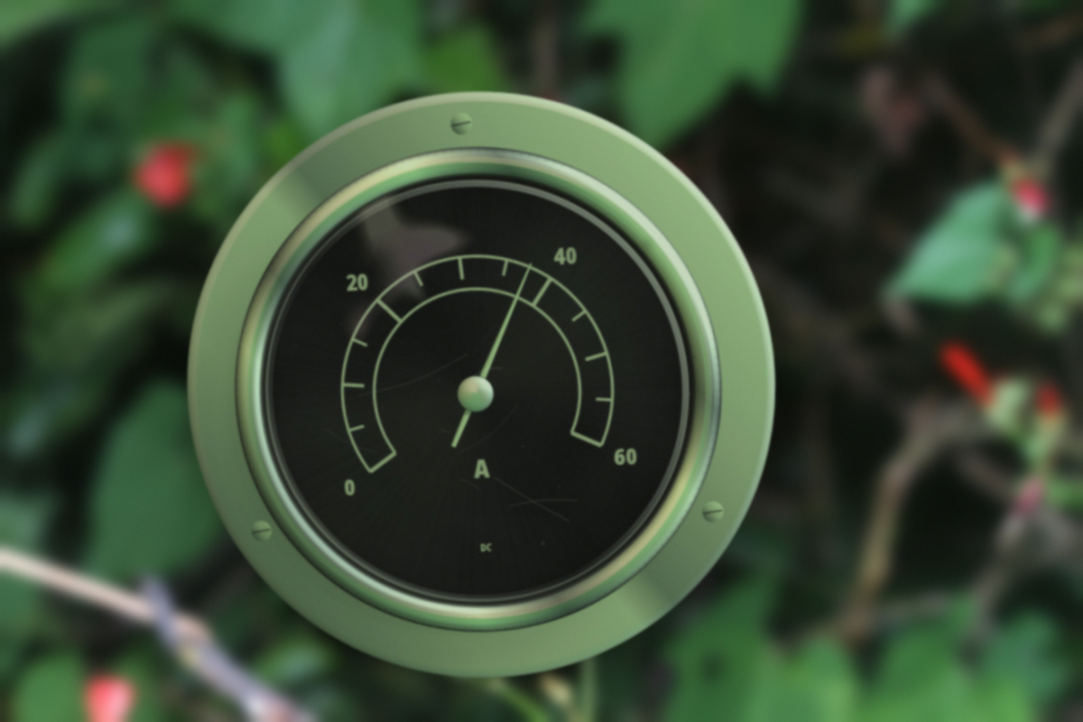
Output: 37.5 A
